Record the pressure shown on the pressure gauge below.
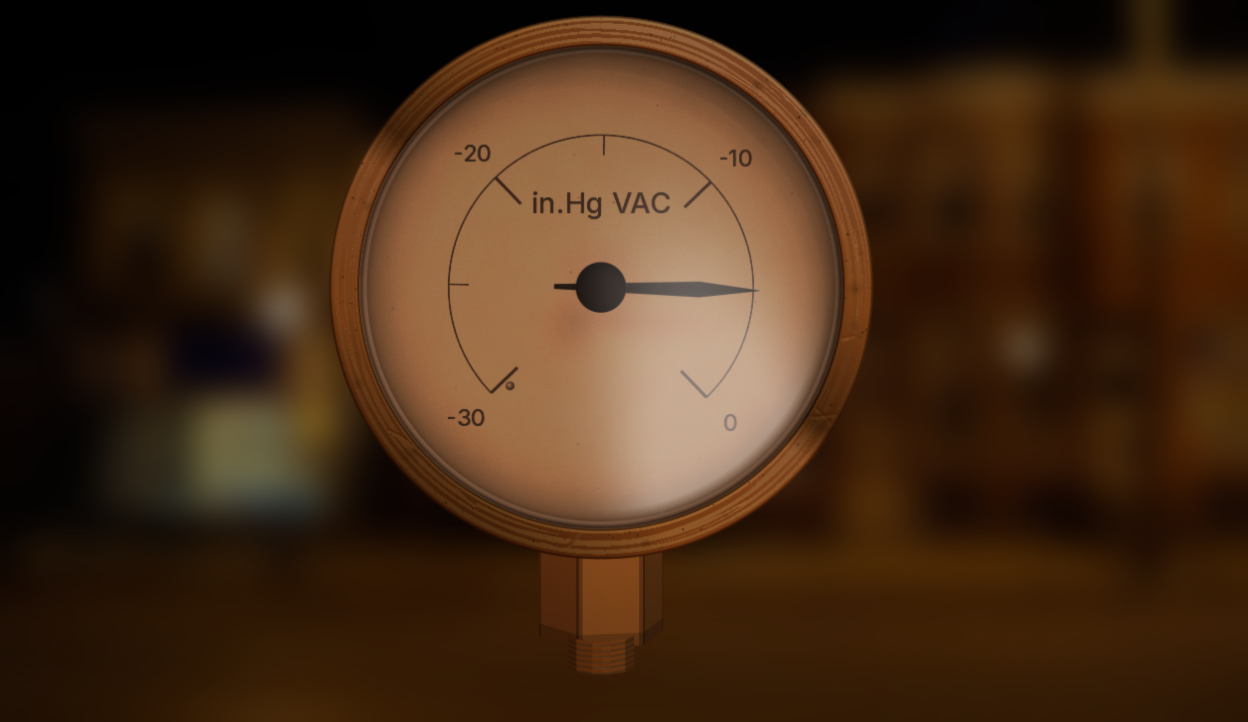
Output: -5 inHg
